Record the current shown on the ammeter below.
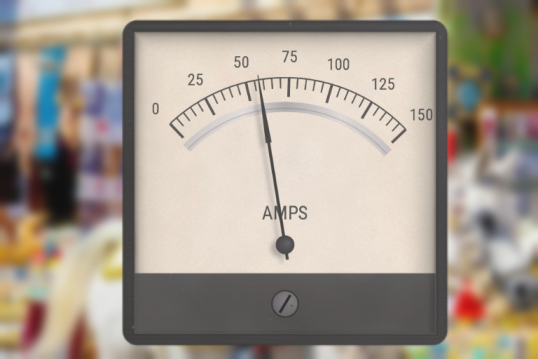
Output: 57.5 A
